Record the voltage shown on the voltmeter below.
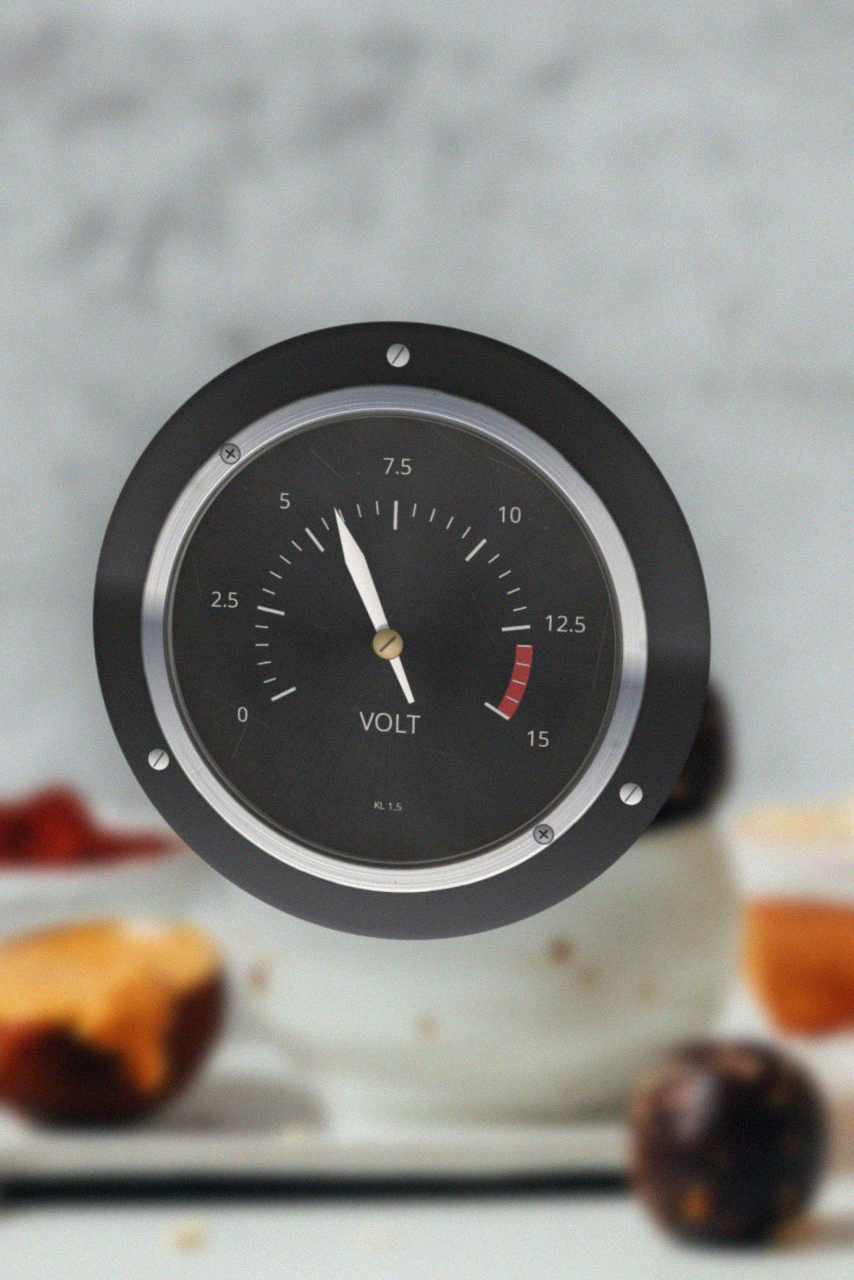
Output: 6 V
